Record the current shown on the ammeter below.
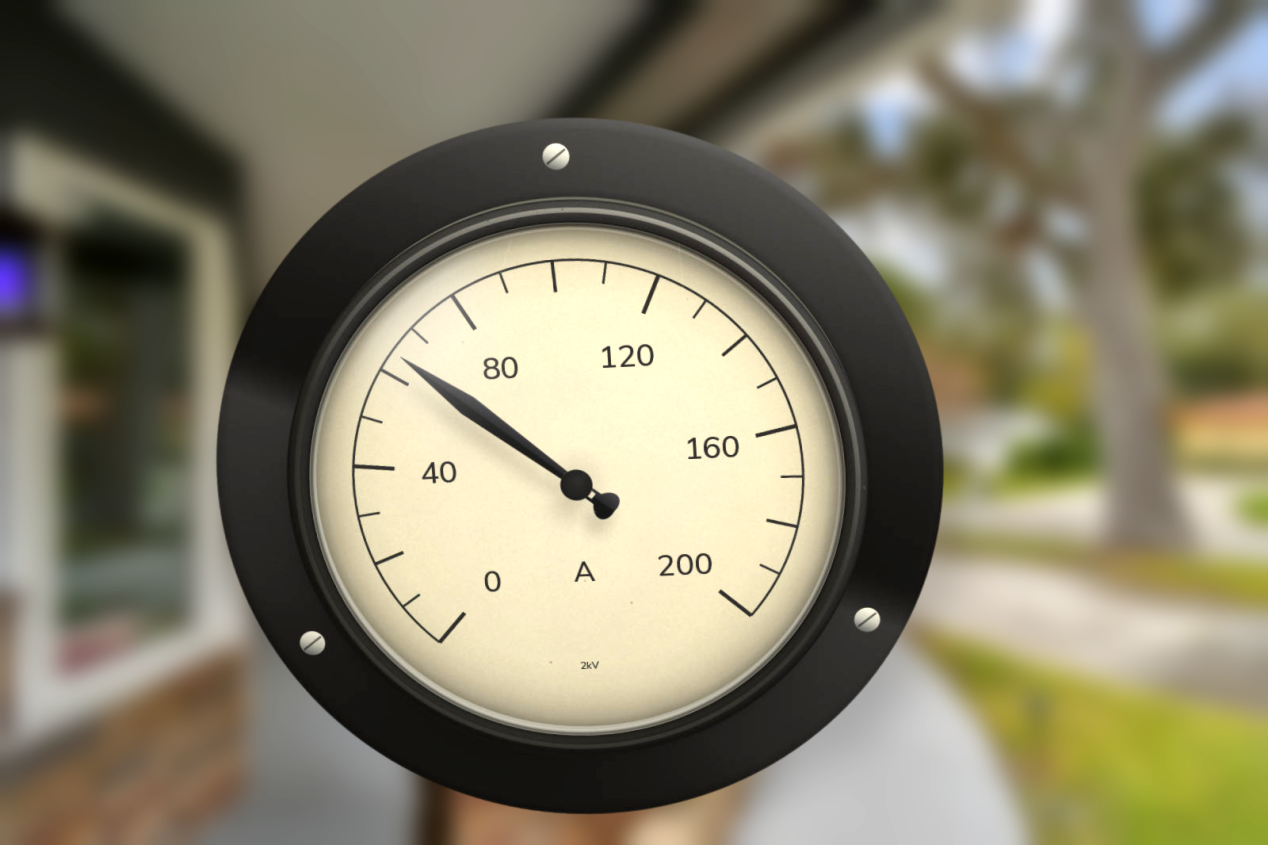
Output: 65 A
